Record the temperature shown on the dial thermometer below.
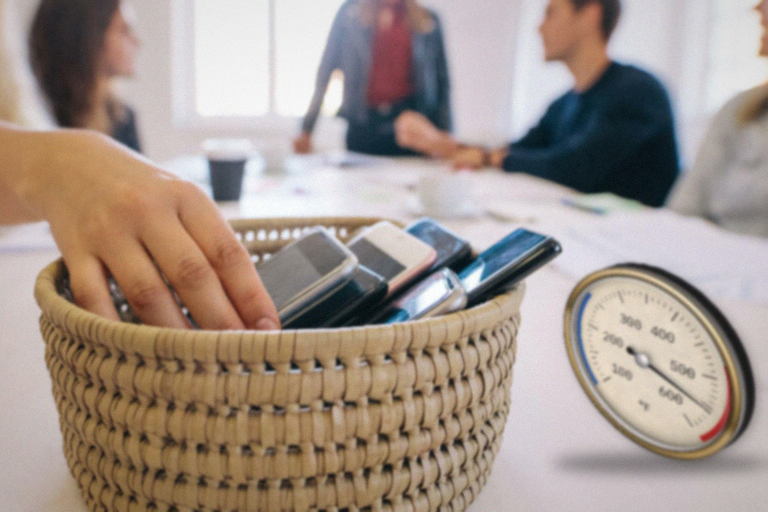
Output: 550 °F
